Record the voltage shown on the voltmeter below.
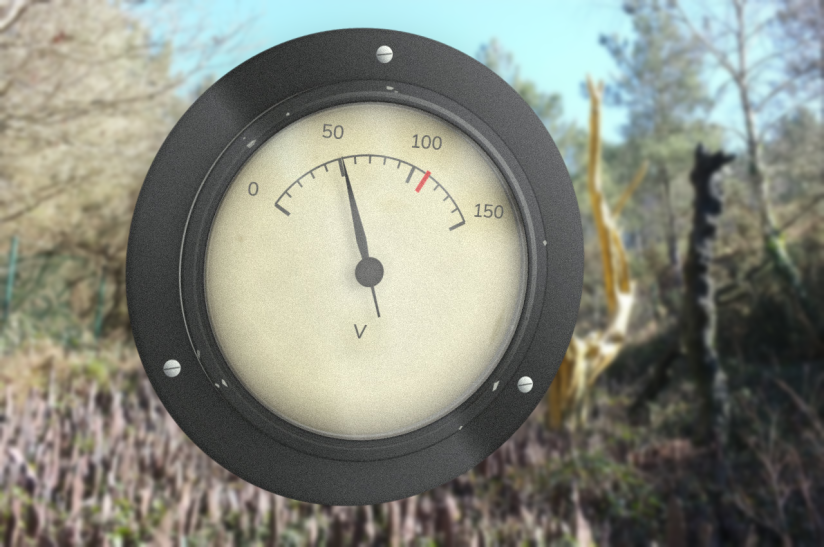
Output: 50 V
